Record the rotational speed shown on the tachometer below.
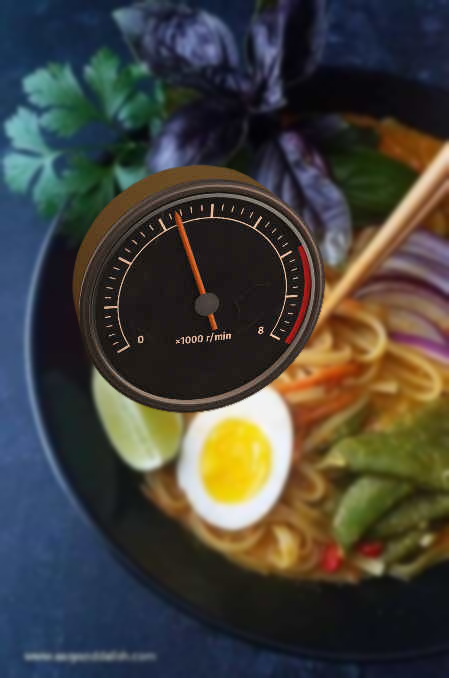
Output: 3300 rpm
